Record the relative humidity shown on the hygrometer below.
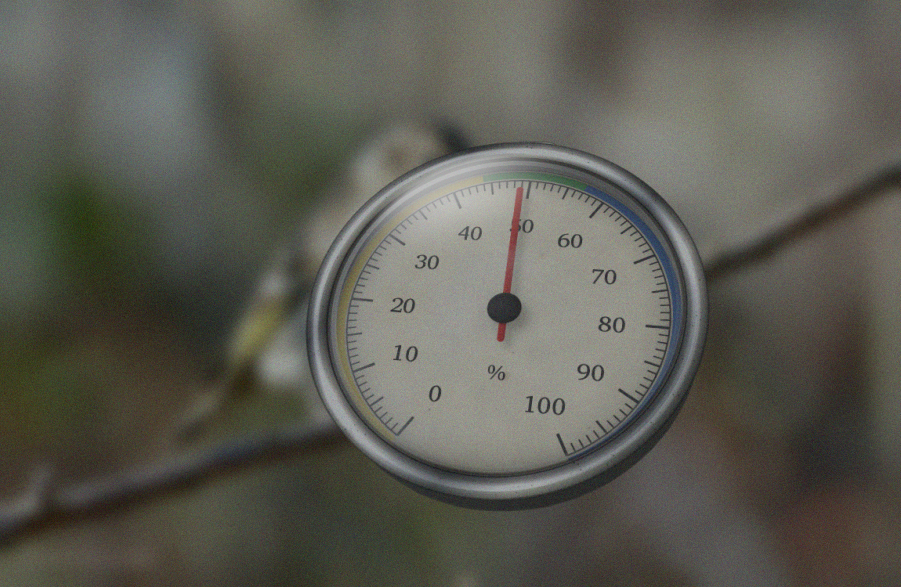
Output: 49 %
